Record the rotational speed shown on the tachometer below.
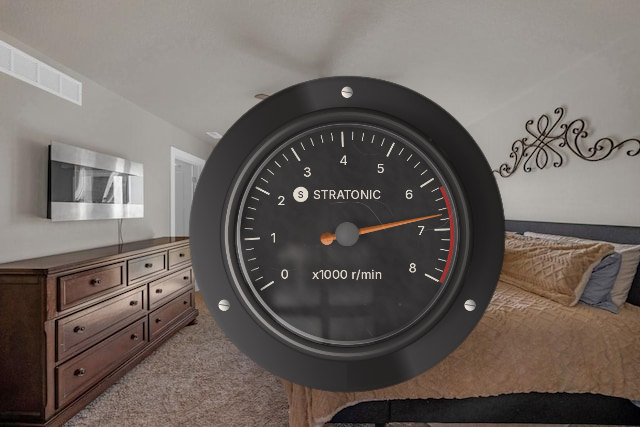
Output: 6700 rpm
